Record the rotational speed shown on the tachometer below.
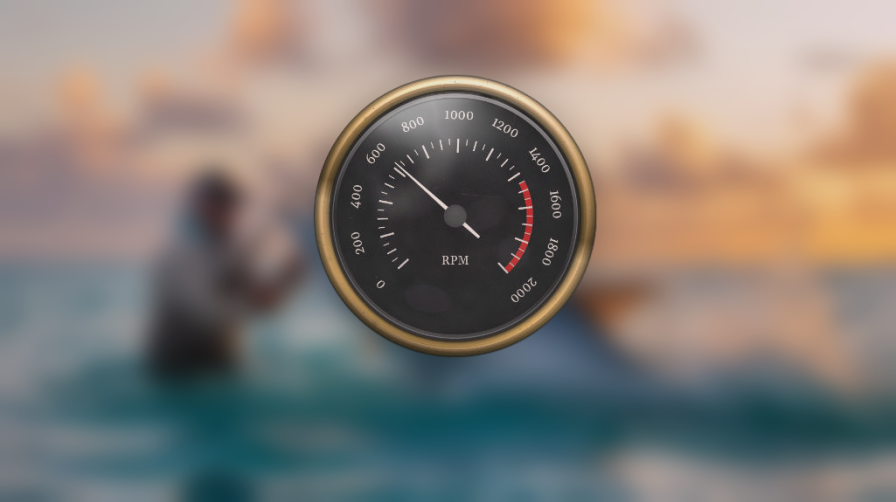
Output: 625 rpm
